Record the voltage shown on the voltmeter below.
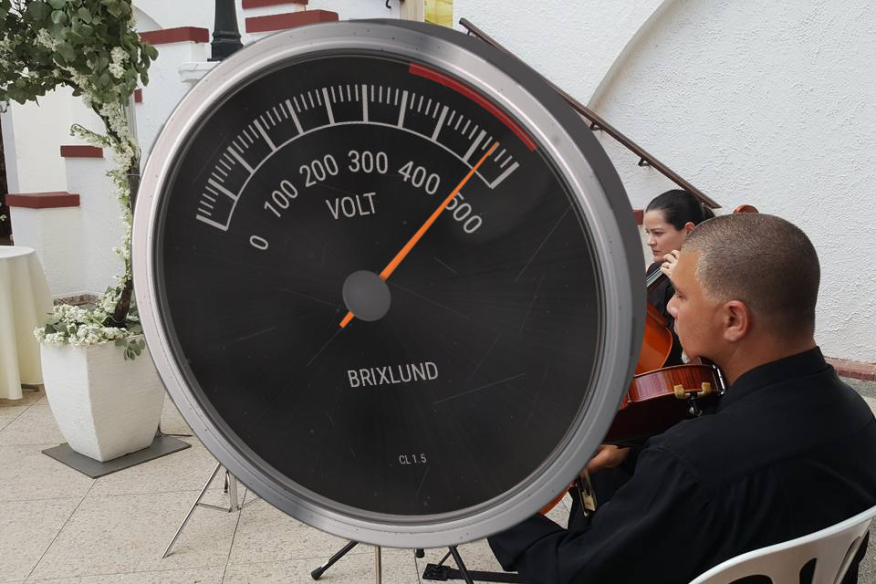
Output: 470 V
